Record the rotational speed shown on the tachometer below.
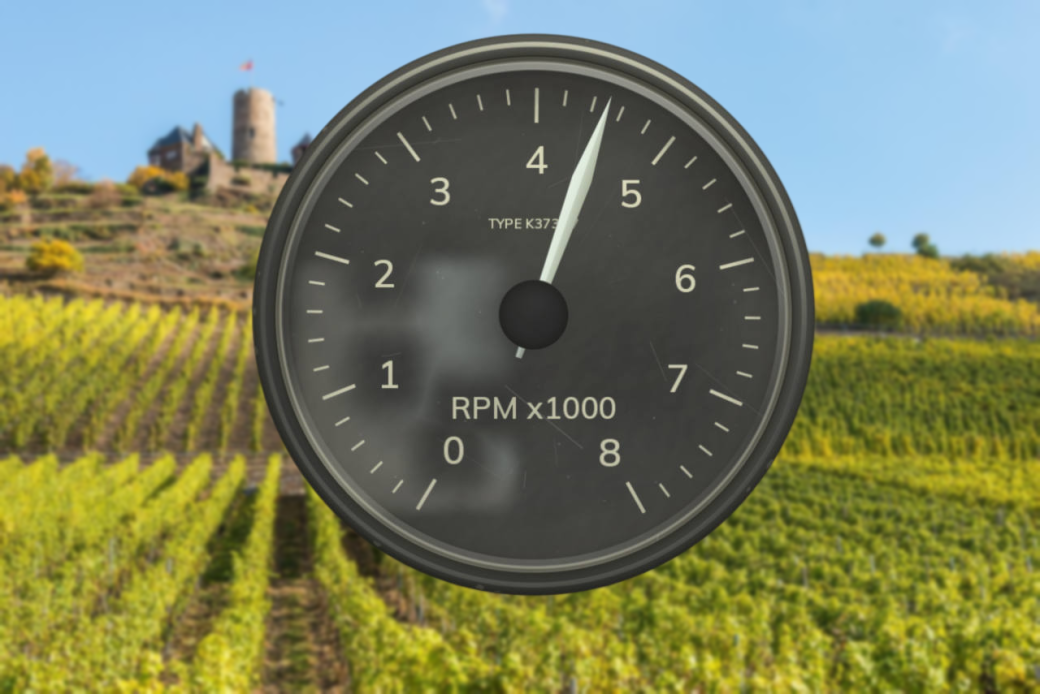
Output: 4500 rpm
